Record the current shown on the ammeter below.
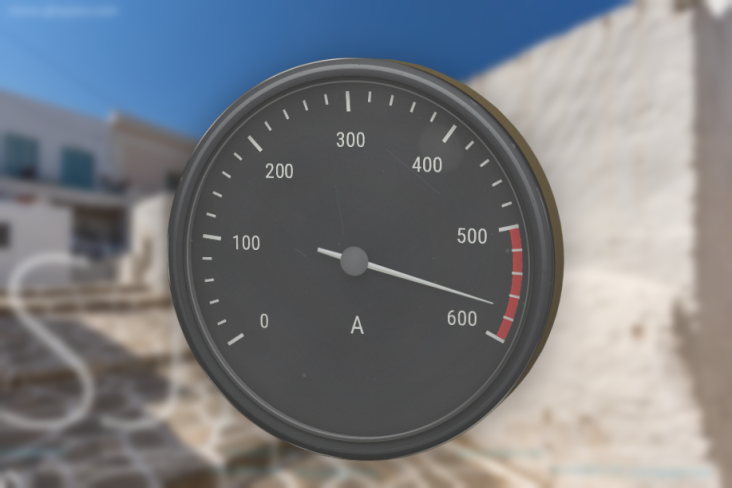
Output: 570 A
